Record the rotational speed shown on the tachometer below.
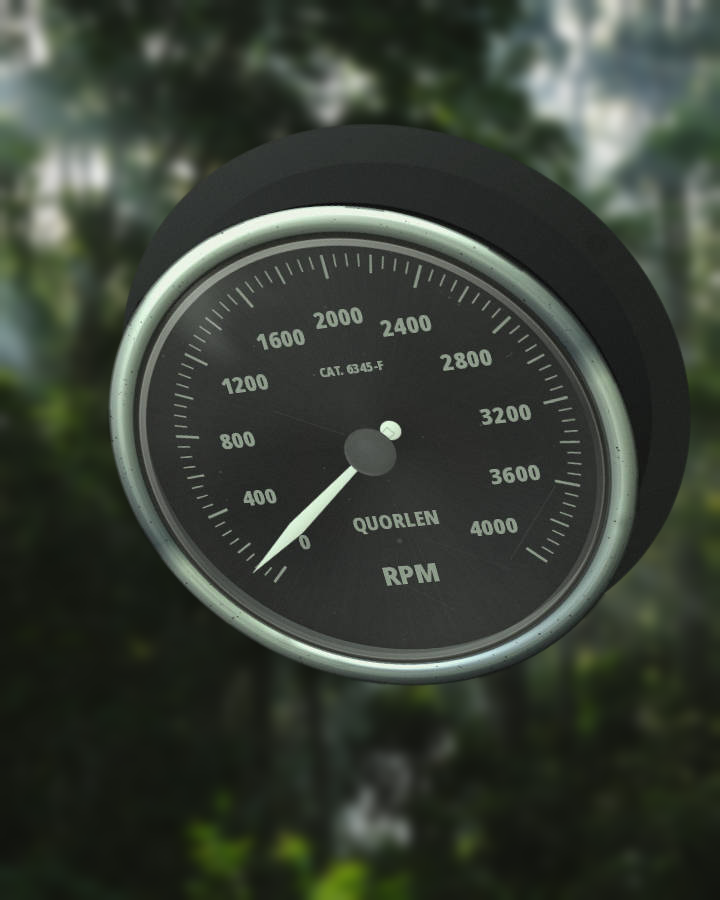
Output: 100 rpm
